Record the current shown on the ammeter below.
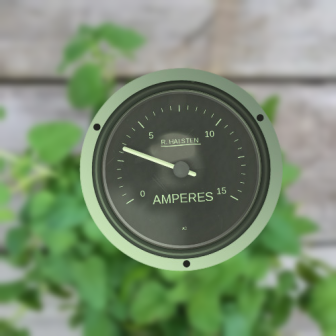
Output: 3.25 A
